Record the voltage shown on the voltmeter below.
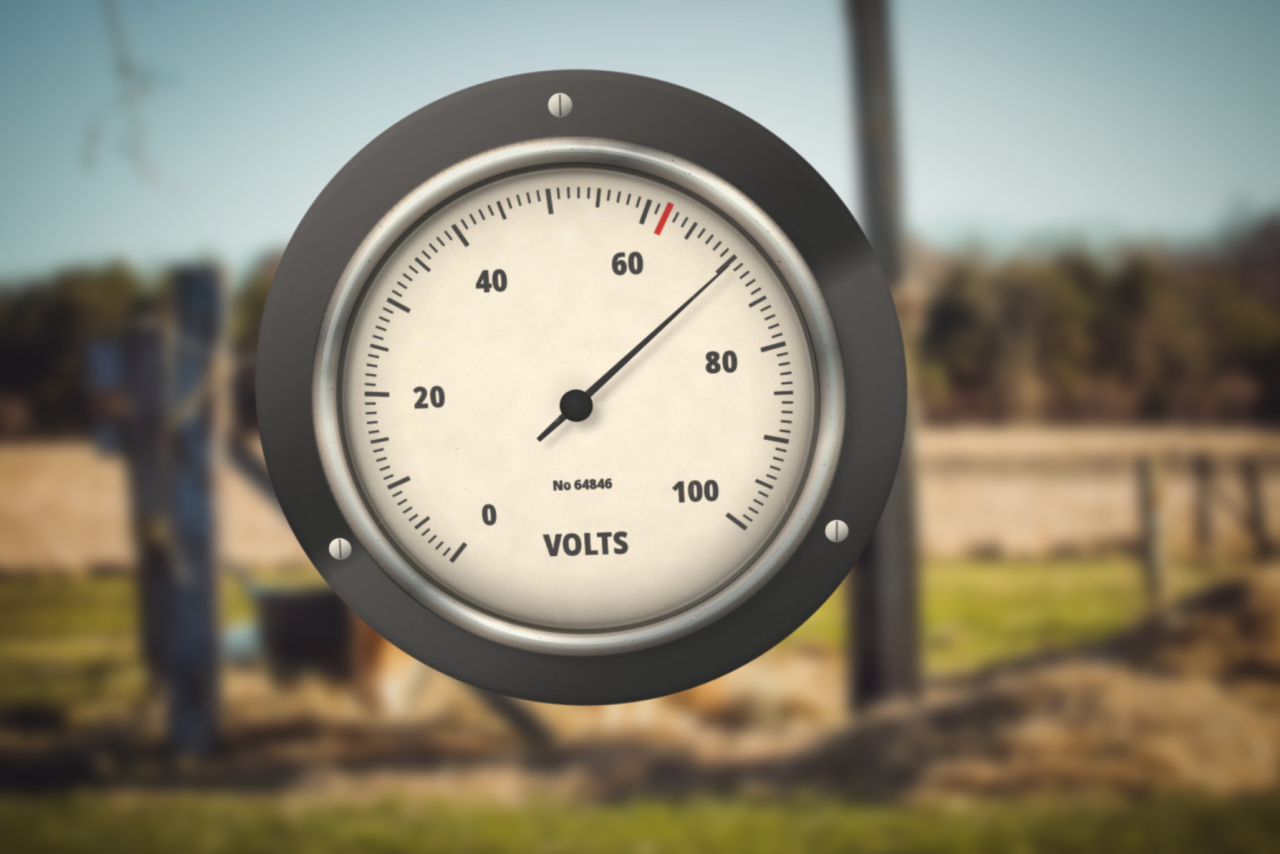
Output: 70 V
